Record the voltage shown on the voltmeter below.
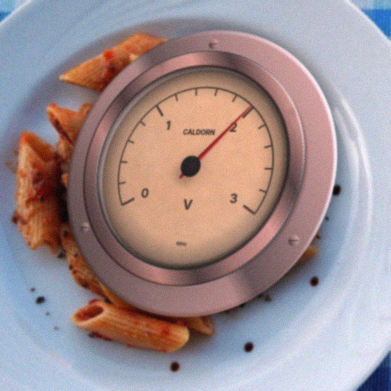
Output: 2 V
